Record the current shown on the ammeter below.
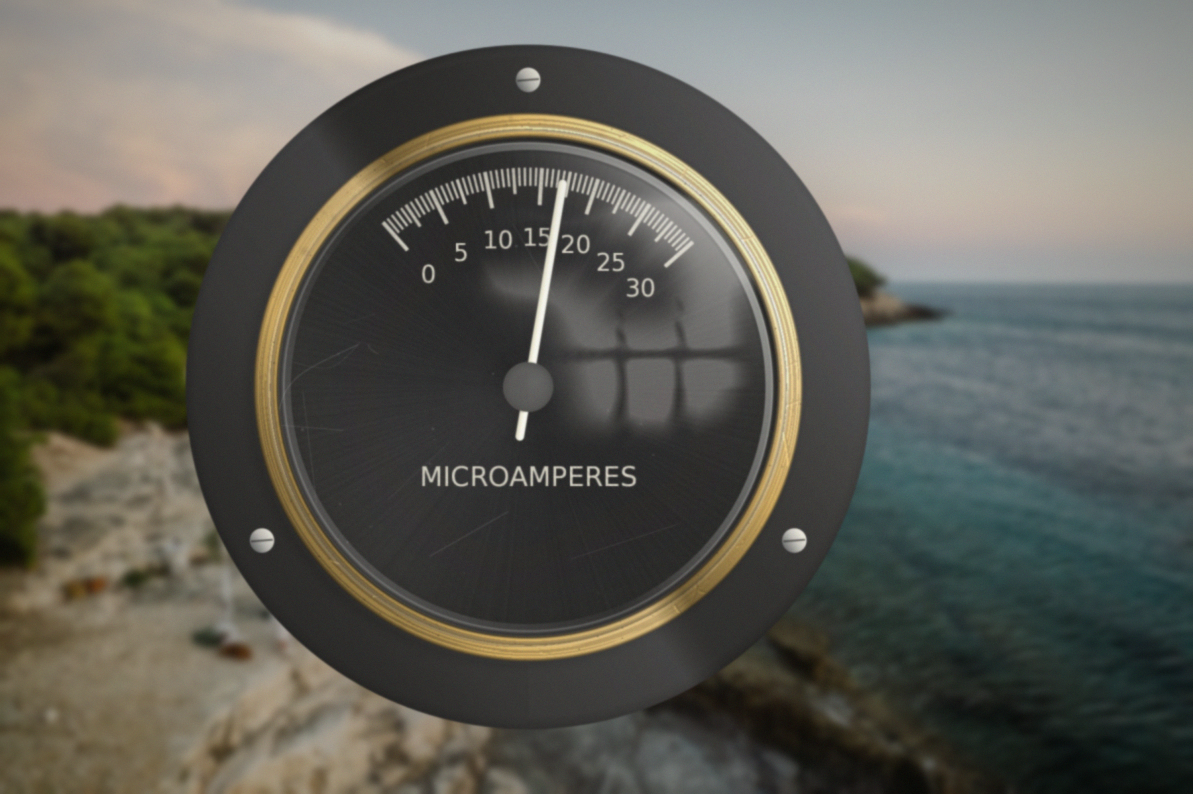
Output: 17 µA
